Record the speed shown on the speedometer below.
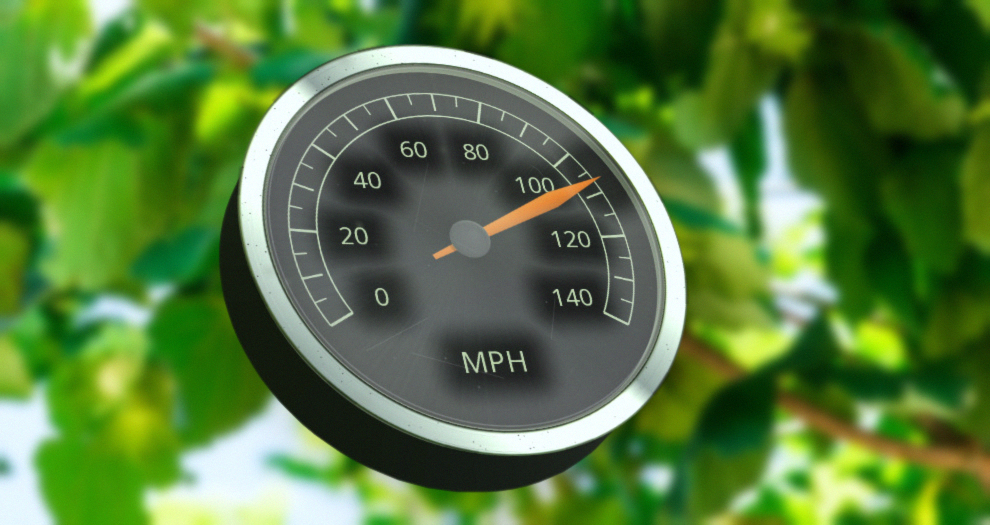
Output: 107.5 mph
